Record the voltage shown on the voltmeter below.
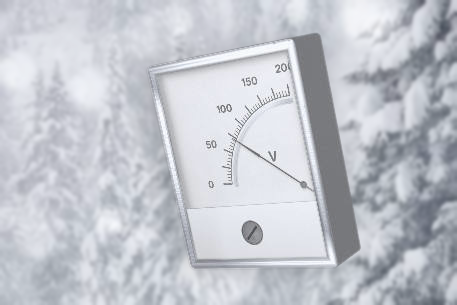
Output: 75 V
